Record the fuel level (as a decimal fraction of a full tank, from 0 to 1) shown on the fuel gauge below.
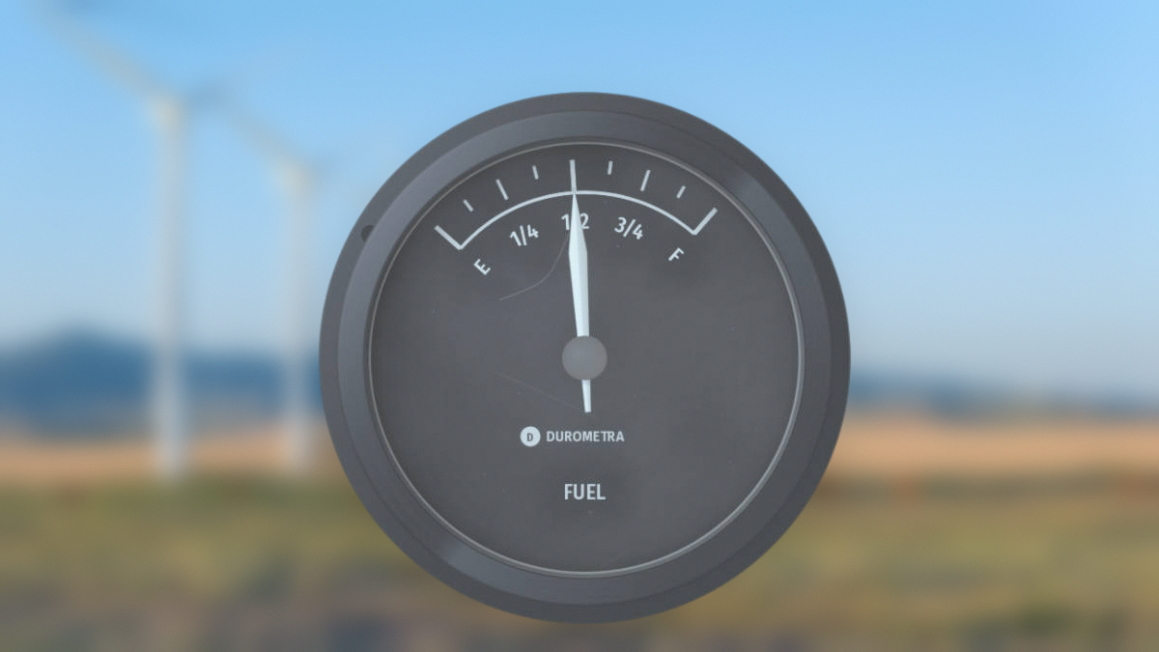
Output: 0.5
